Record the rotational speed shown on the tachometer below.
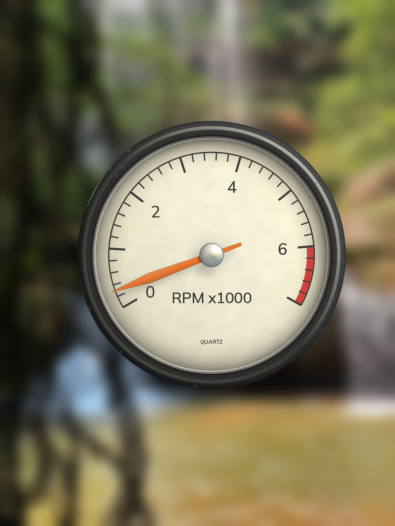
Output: 300 rpm
